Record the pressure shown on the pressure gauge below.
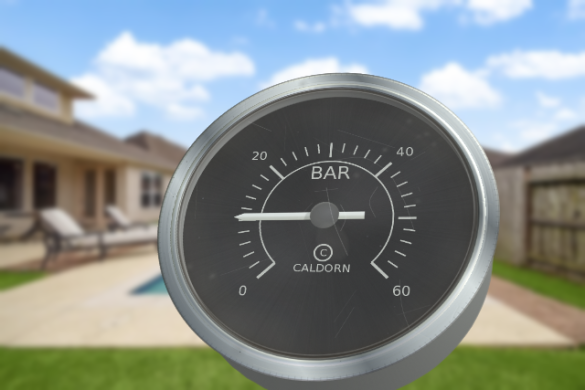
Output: 10 bar
